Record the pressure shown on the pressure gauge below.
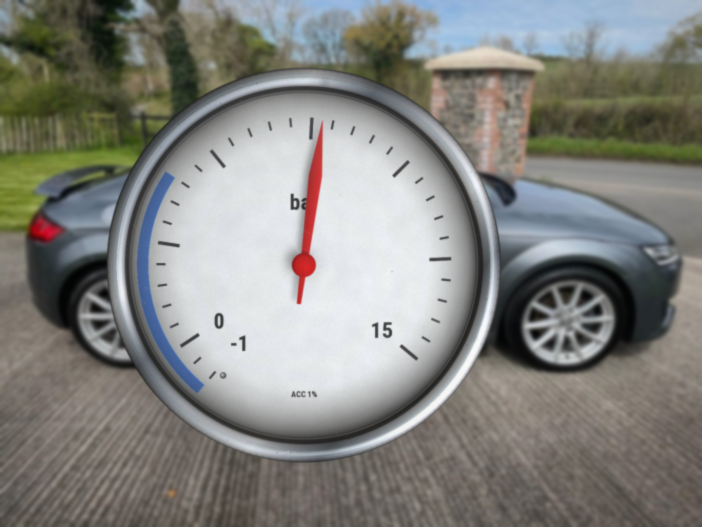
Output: 7.75 bar
